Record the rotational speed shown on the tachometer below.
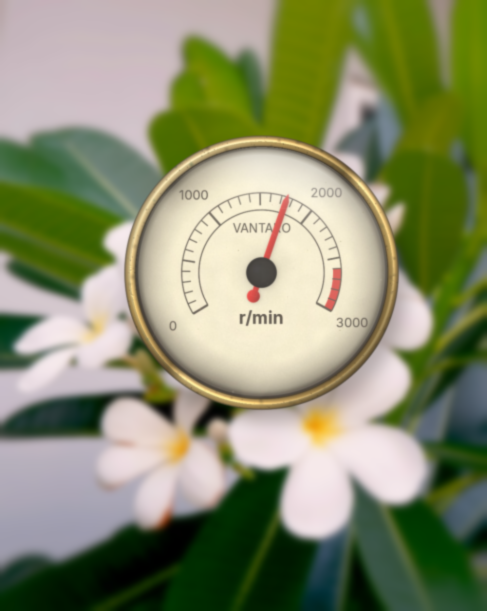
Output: 1750 rpm
